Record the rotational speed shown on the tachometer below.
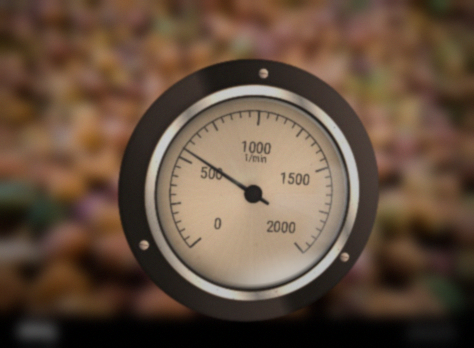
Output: 550 rpm
